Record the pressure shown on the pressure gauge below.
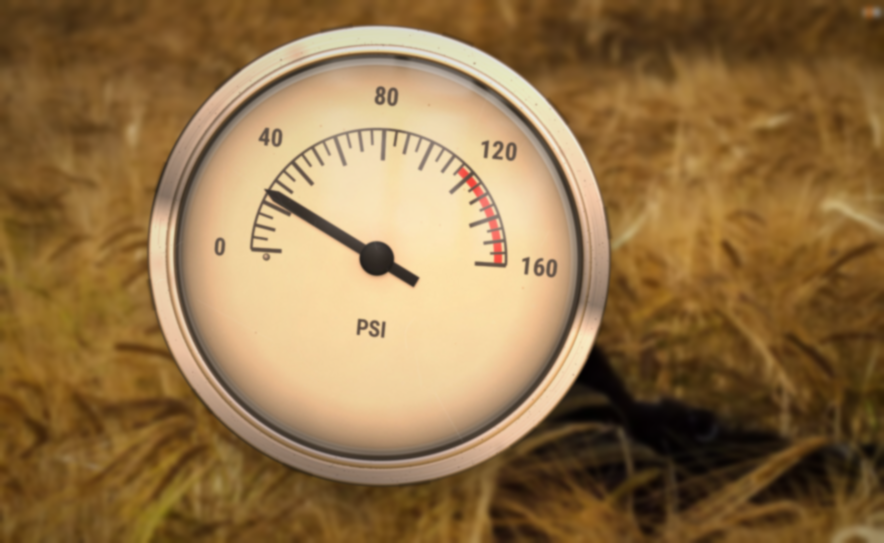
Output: 25 psi
